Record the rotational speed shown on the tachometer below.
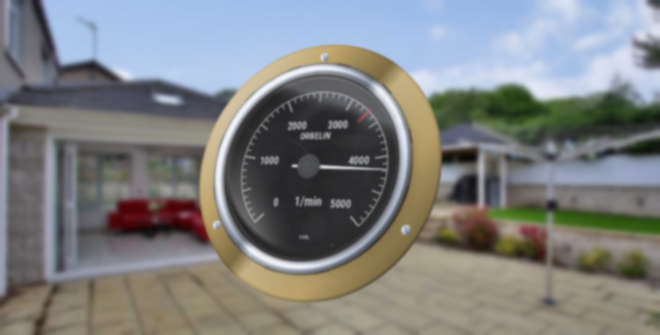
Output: 4200 rpm
